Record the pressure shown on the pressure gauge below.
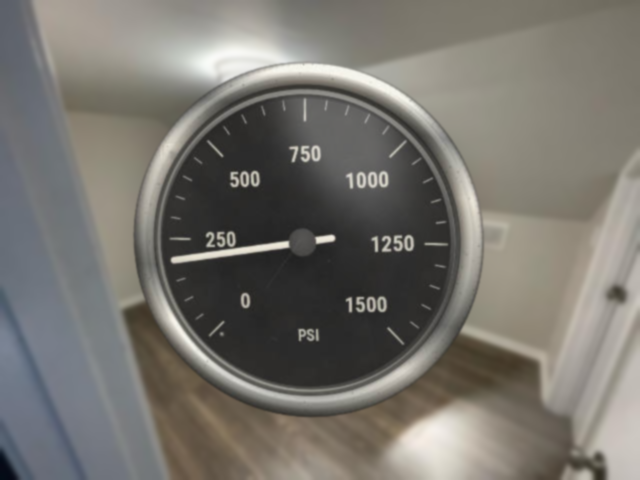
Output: 200 psi
